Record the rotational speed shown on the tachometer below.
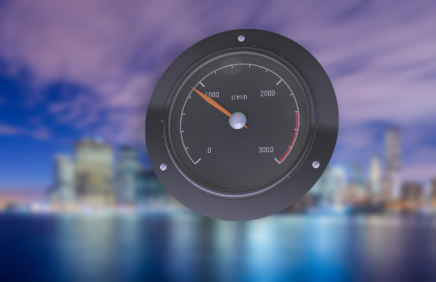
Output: 900 rpm
